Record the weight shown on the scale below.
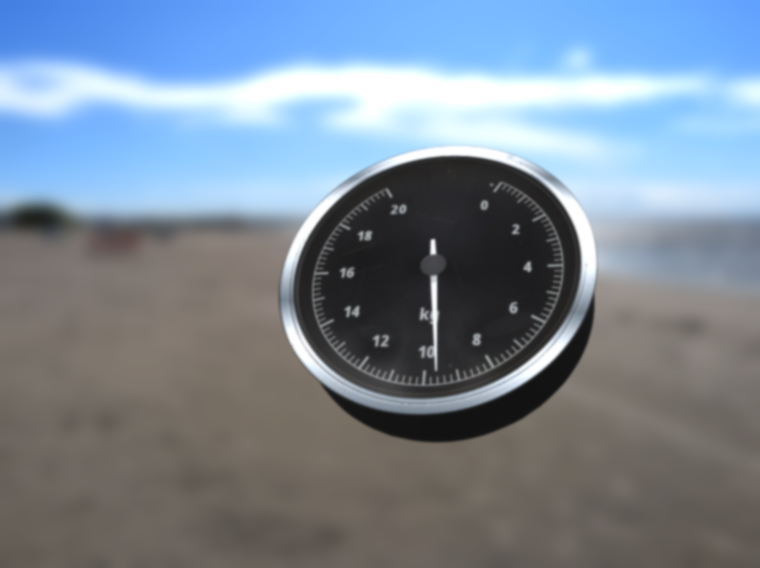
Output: 9.6 kg
